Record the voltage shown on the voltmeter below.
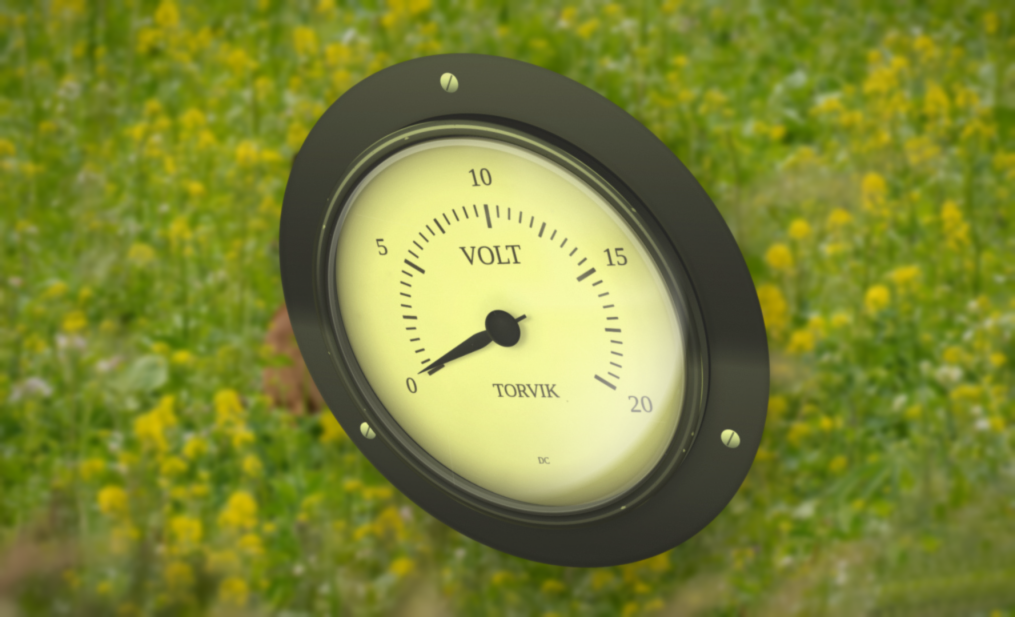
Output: 0.25 V
